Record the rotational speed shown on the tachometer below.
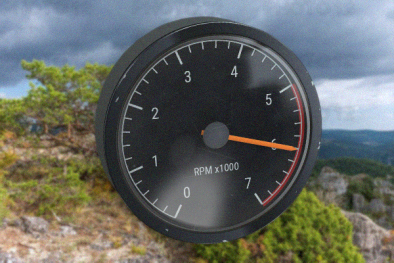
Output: 6000 rpm
